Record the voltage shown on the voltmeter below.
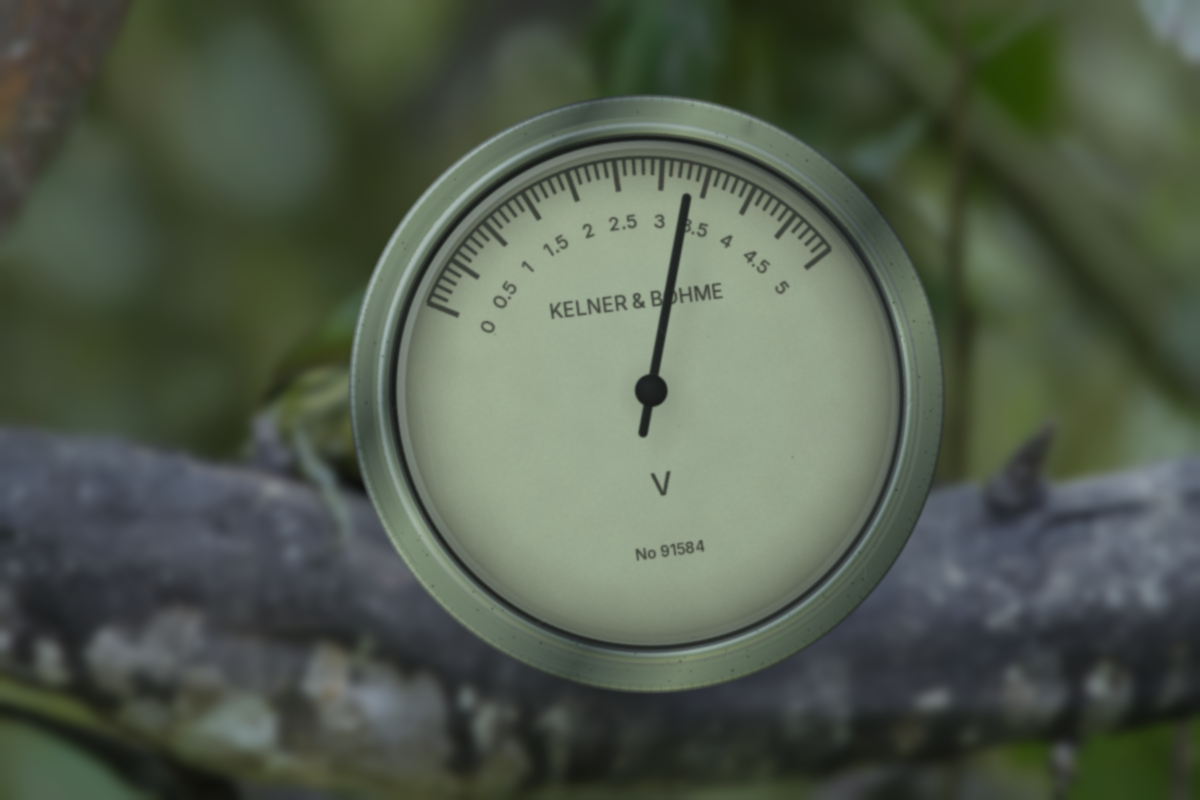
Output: 3.3 V
